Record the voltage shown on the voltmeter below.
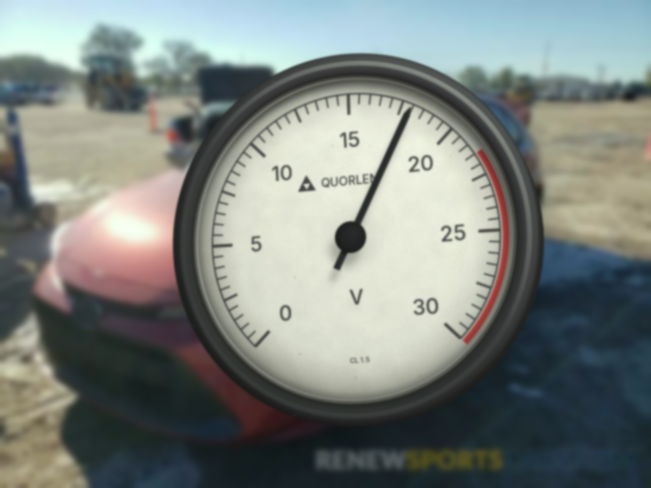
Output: 18 V
